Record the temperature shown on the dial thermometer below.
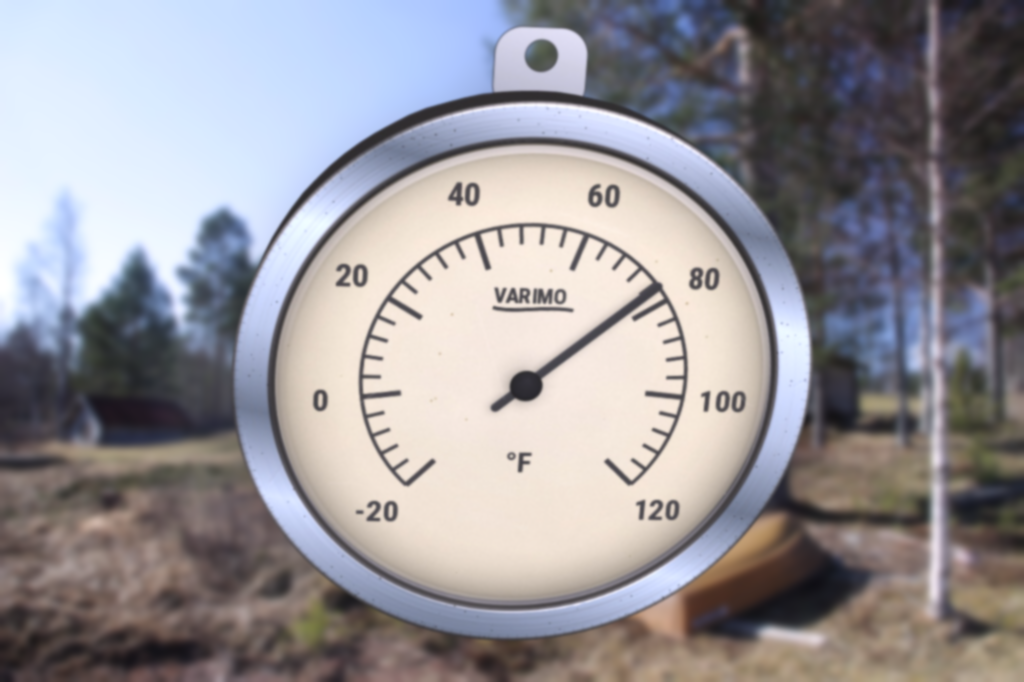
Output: 76 °F
